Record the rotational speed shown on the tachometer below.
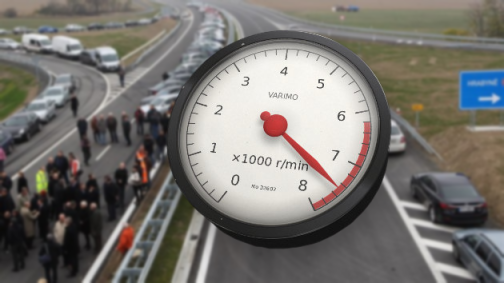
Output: 7500 rpm
